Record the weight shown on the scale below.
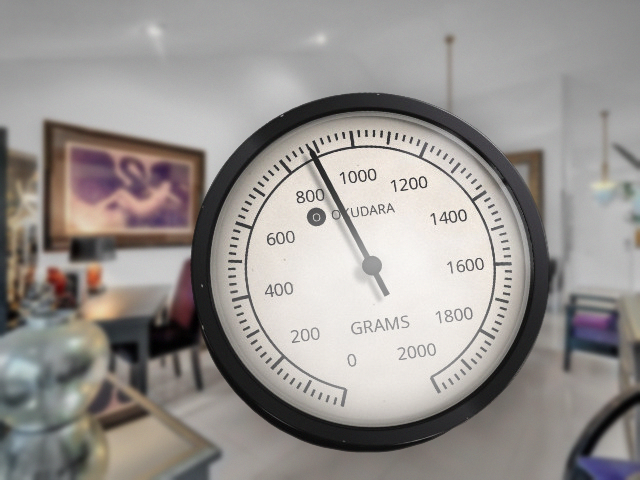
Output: 880 g
